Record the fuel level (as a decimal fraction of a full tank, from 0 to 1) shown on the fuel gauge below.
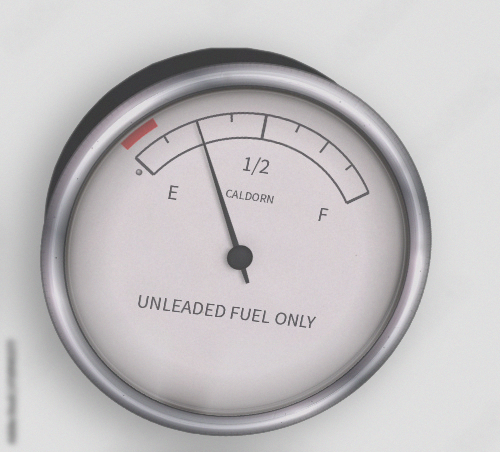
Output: 0.25
